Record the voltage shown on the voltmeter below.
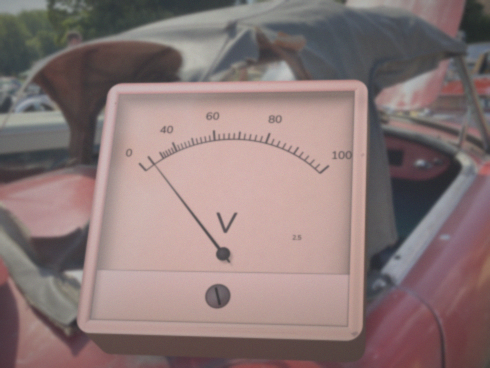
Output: 20 V
